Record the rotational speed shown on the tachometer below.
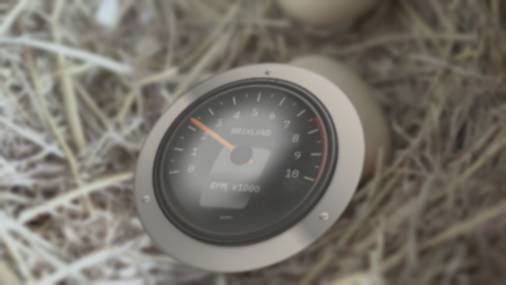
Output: 2250 rpm
